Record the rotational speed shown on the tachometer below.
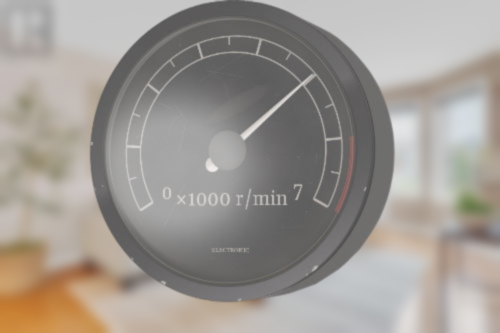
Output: 5000 rpm
